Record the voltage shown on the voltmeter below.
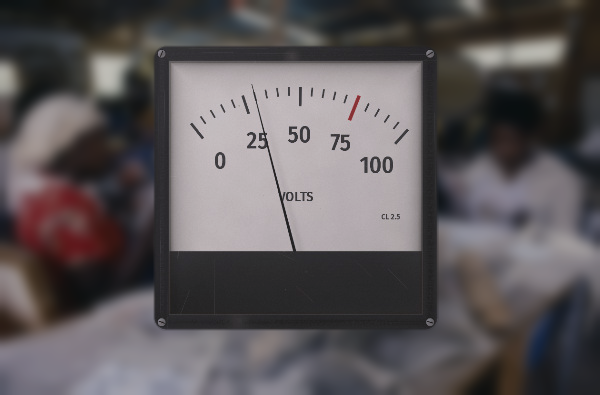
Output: 30 V
